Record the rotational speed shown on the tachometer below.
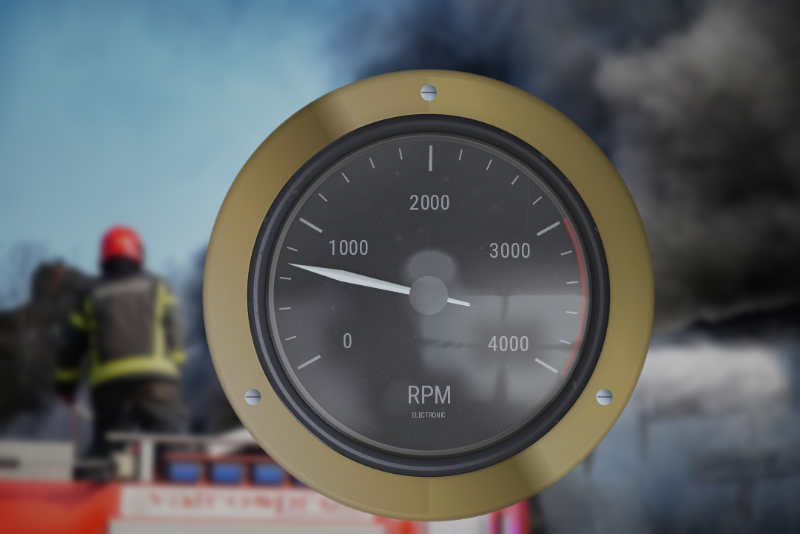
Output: 700 rpm
